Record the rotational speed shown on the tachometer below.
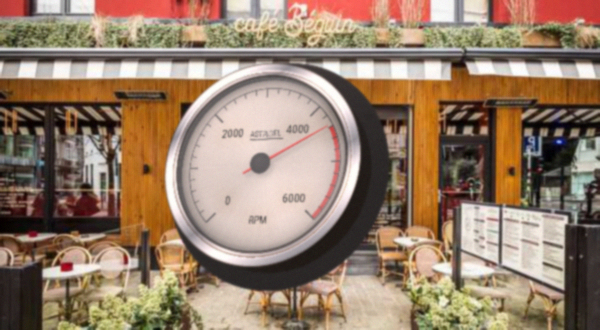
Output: 4400 rpm
